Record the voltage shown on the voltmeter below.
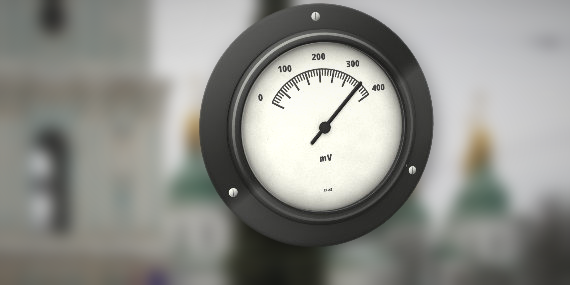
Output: 350 mV
